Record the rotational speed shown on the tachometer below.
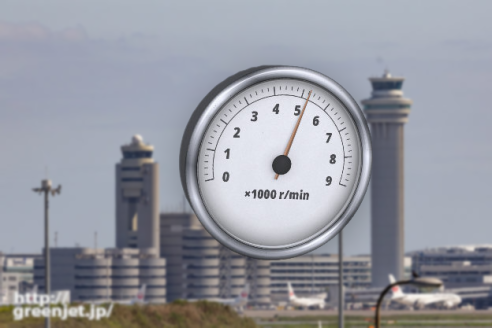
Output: 5200 rpm
